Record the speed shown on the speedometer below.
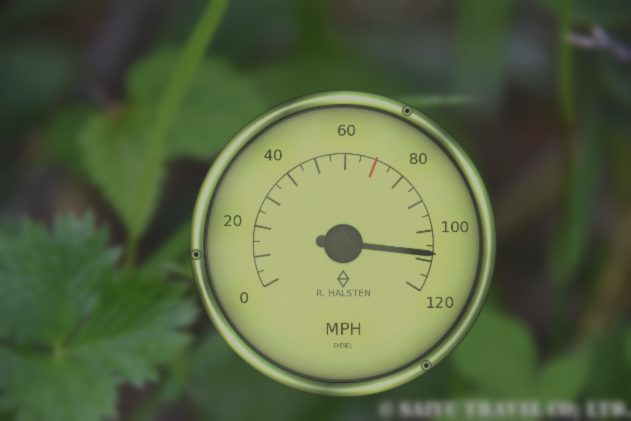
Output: 107.5 mph
